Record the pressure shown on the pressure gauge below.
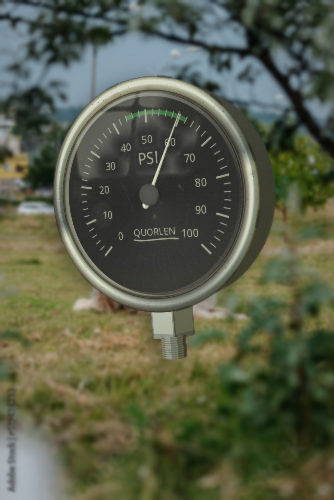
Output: 60 psi
